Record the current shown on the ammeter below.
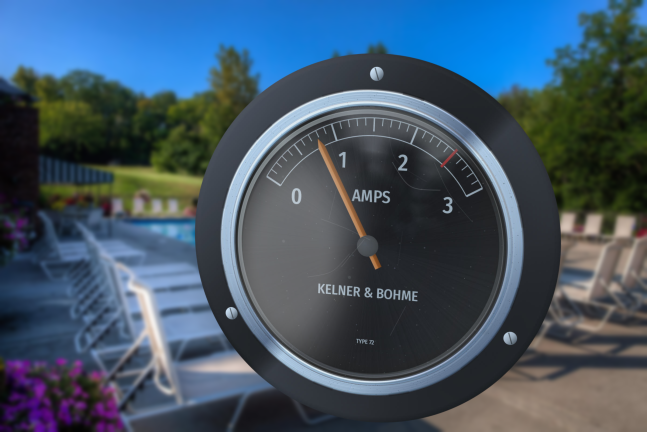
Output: 0.8 A
